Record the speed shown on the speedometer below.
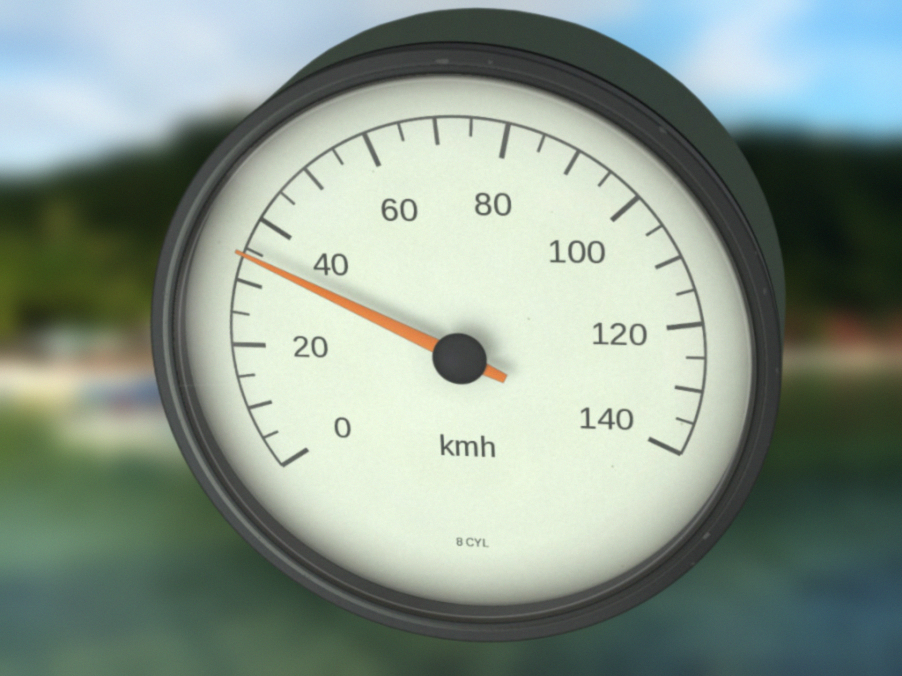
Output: 35 km/h
